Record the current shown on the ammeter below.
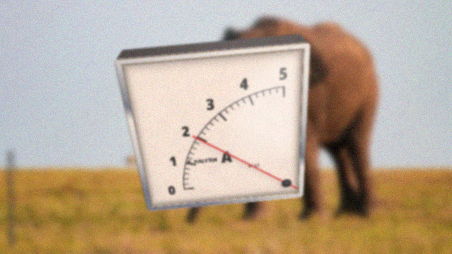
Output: 2 A
